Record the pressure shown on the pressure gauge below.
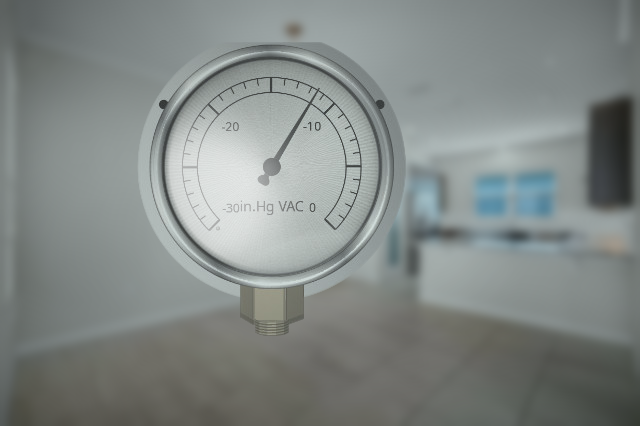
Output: -11.5 inHg
